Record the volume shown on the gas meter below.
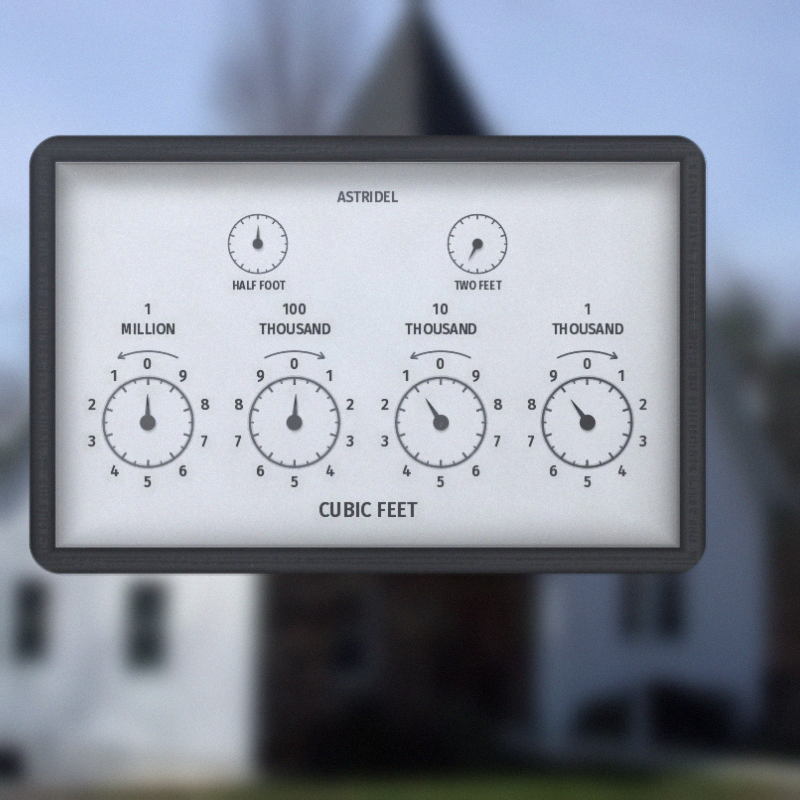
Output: 900 ft³
